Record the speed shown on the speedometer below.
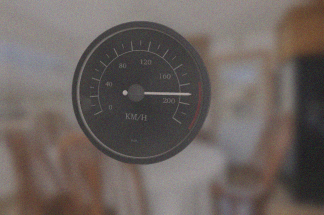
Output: 190 km/h
